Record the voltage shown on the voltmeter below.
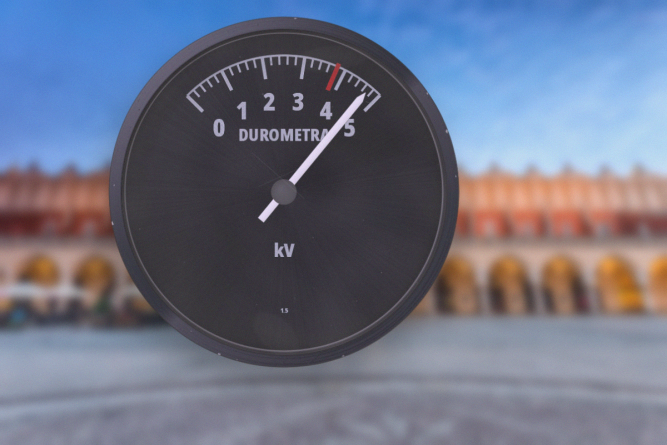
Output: 4.7 kV
